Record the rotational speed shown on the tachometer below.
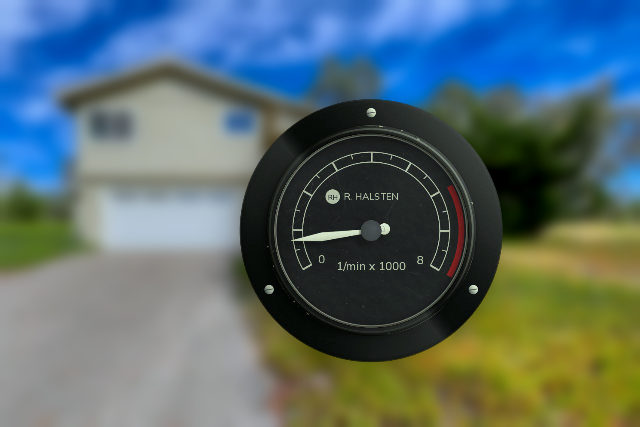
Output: 750 rpm
